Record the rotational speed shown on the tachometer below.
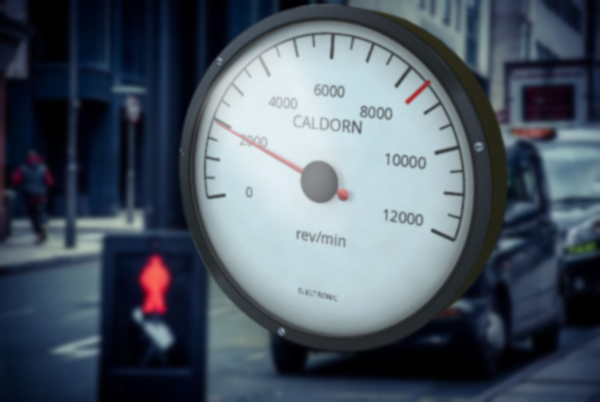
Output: 2000 rpm
